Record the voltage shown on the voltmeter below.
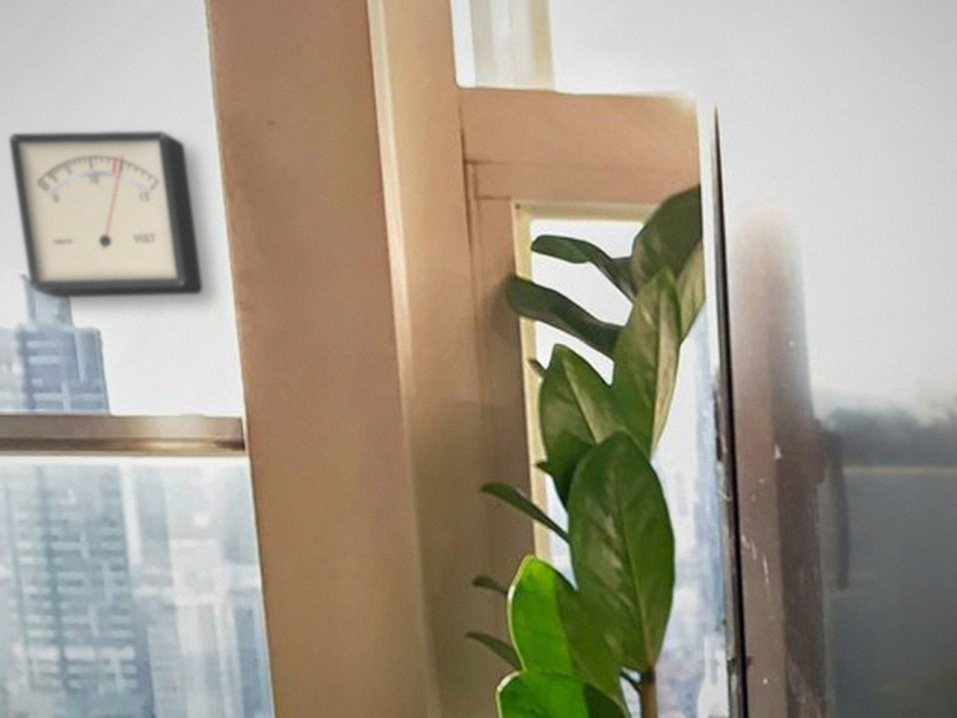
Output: 12.5 V
